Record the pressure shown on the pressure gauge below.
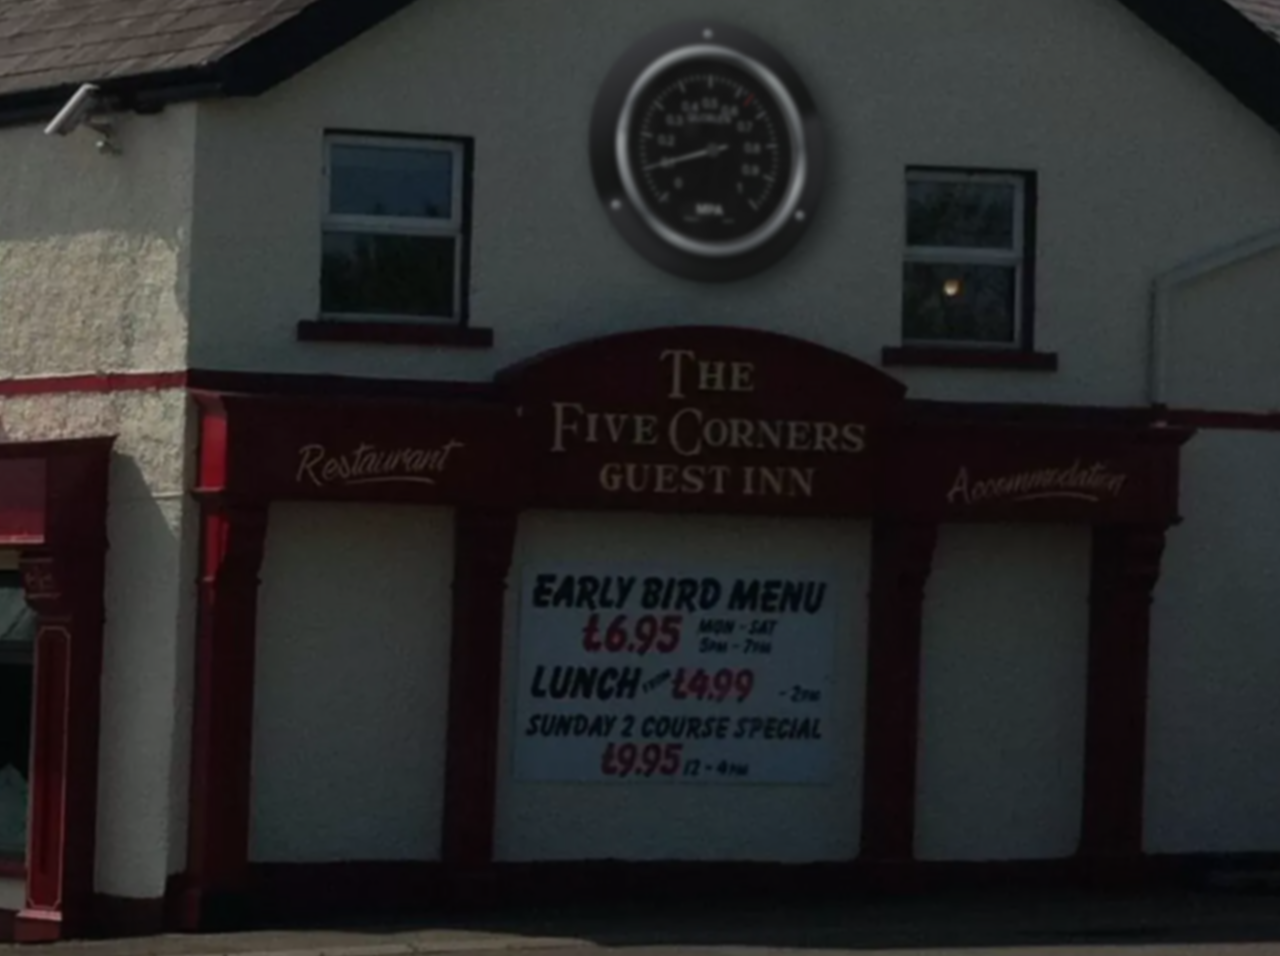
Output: 0.1 MPa
